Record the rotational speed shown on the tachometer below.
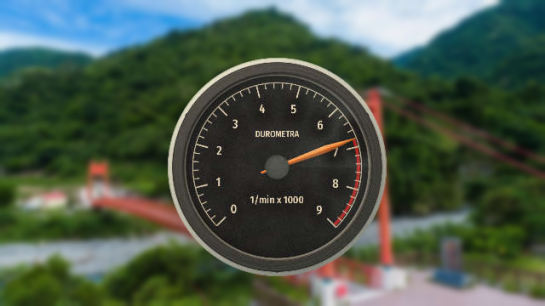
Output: 6800 rpm
